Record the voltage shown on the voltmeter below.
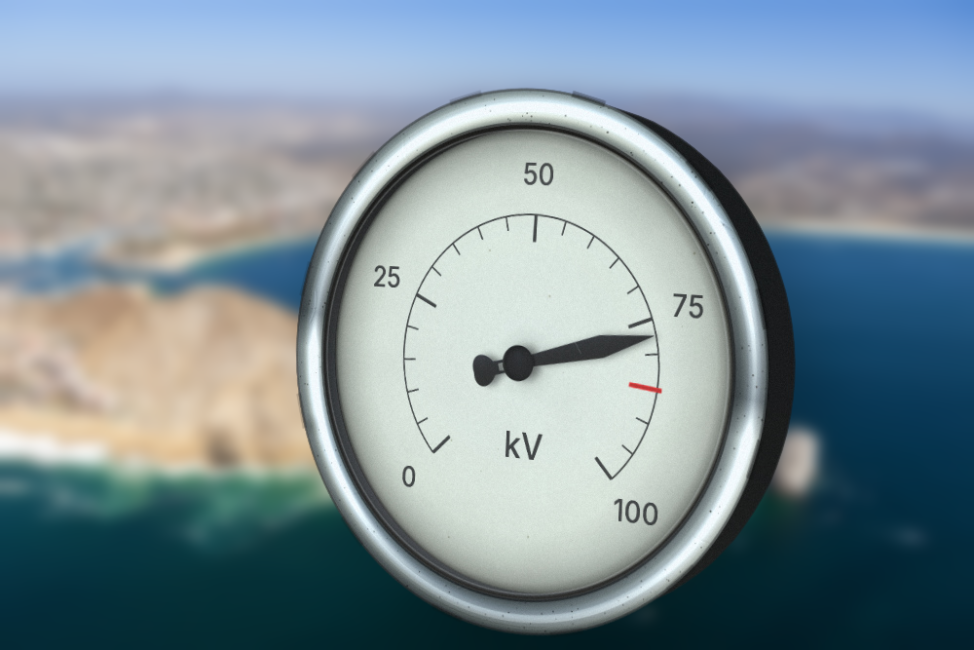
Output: 77.5 kV
